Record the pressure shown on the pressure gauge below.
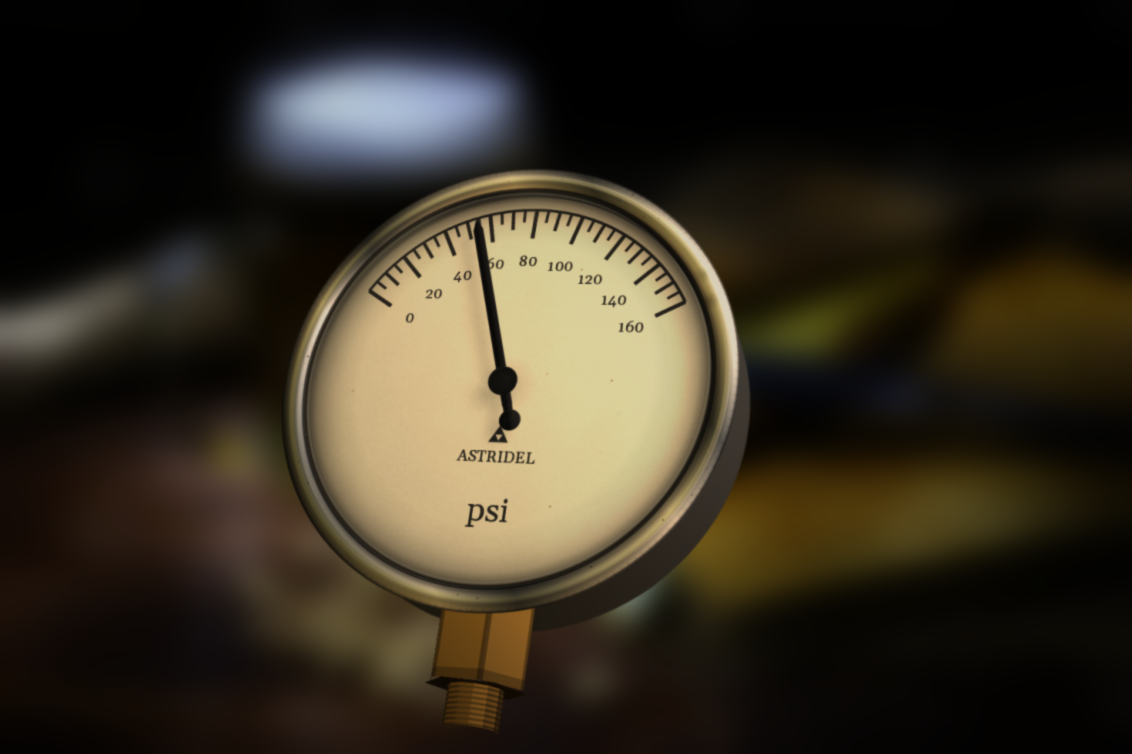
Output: 55 psi
